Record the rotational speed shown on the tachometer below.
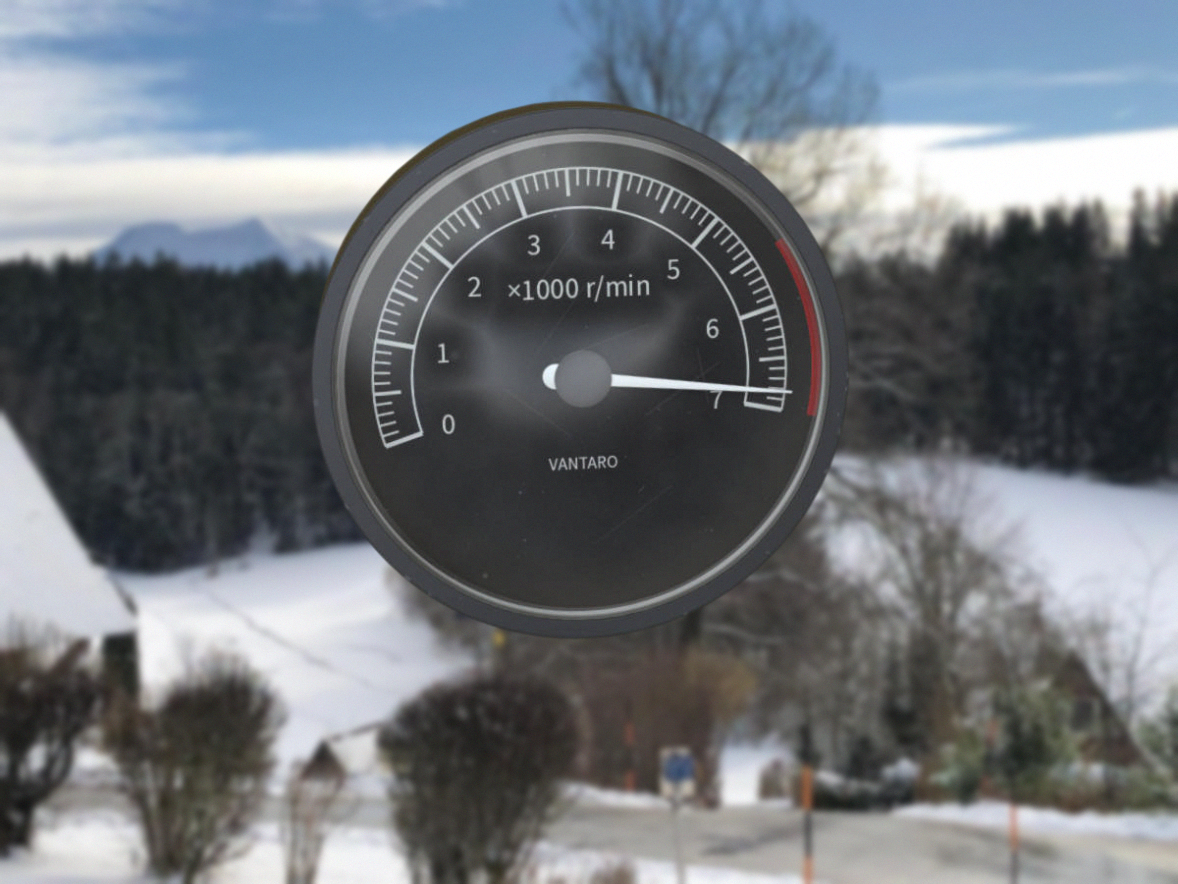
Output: 6800 rpm
